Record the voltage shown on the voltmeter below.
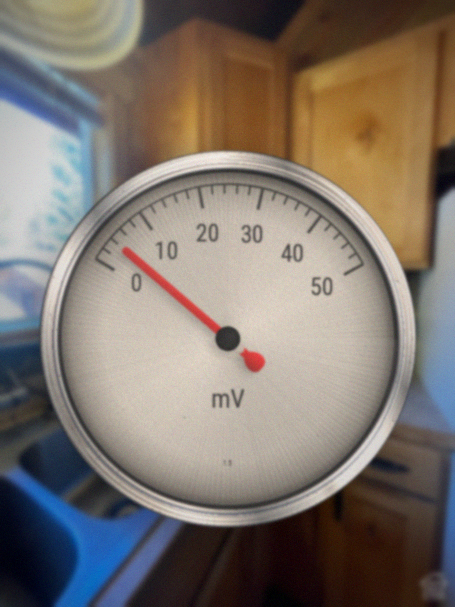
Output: 4 mV
